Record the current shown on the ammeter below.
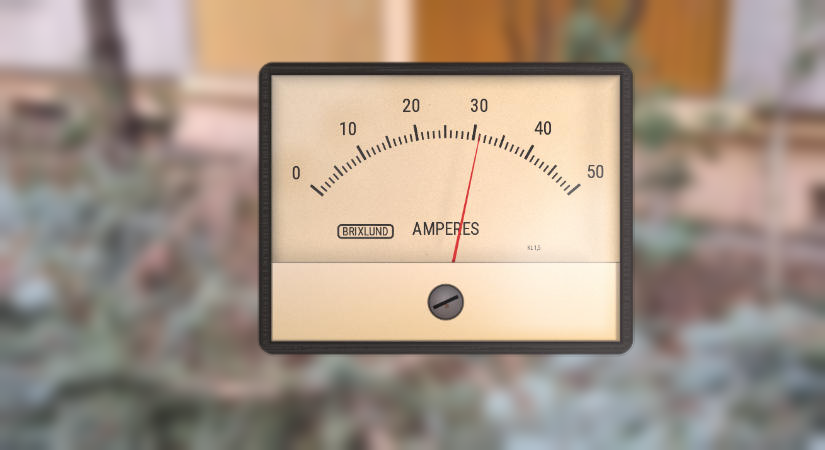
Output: 31 A
